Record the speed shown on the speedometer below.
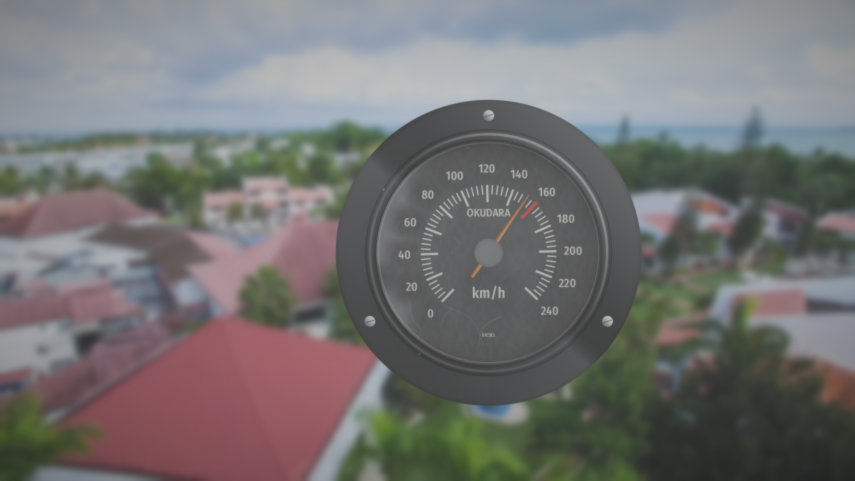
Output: 152 km/h
